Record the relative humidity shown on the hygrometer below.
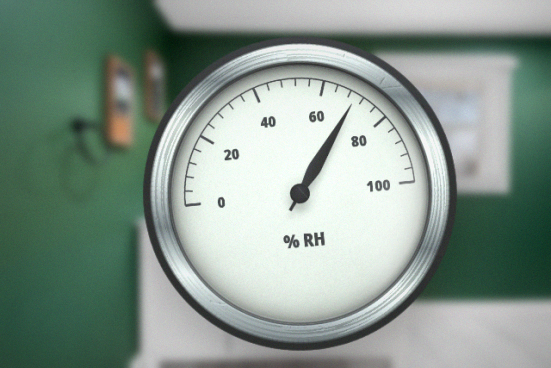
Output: 70 %
